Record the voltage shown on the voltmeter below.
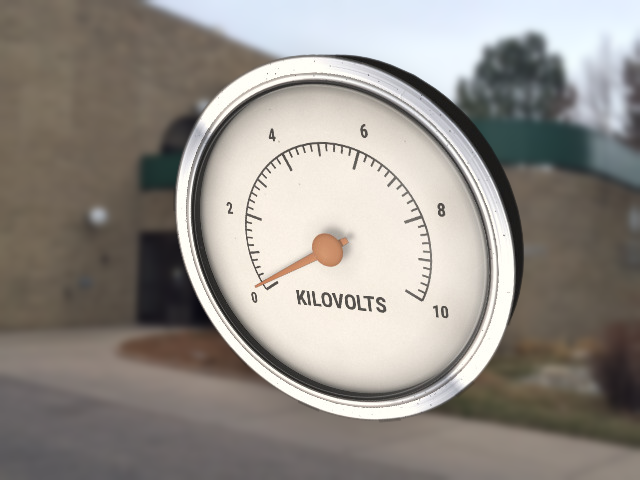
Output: 0.2 kV
